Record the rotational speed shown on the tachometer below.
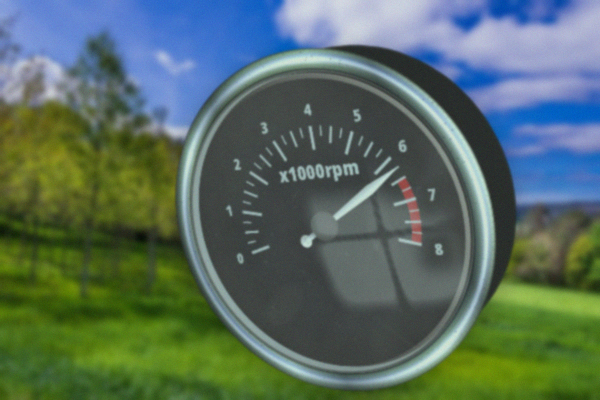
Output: 6250 rpm
